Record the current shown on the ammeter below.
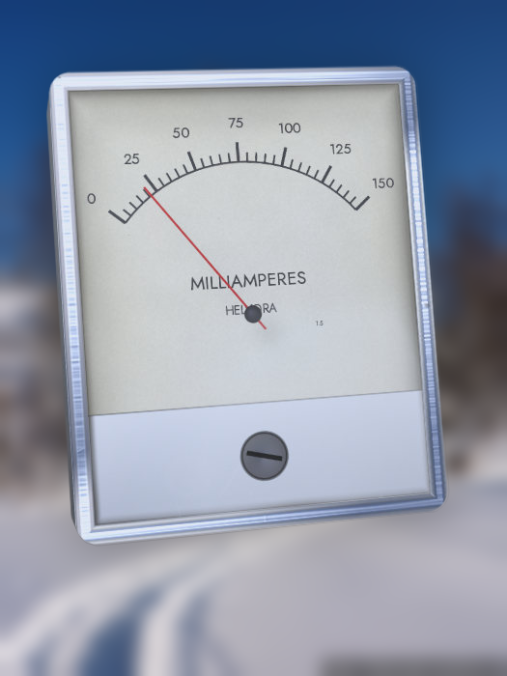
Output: 20 mA
